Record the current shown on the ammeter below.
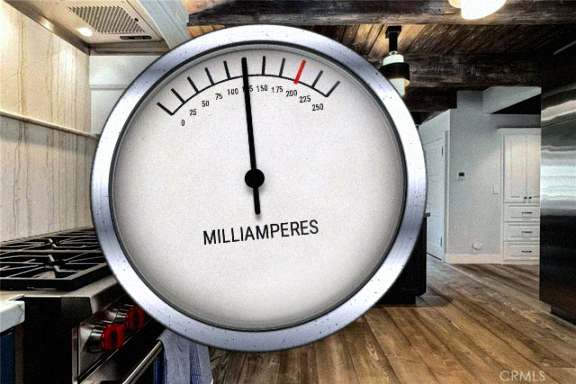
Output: 125 mA
